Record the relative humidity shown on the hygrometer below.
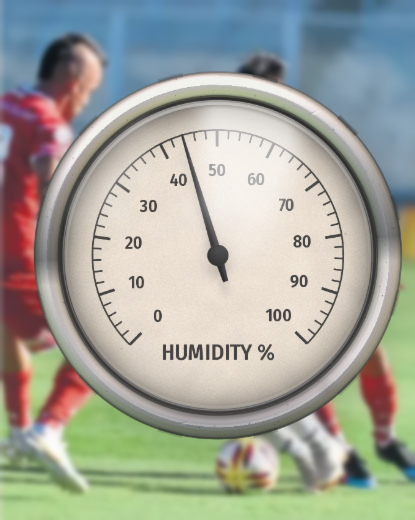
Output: 44 %
